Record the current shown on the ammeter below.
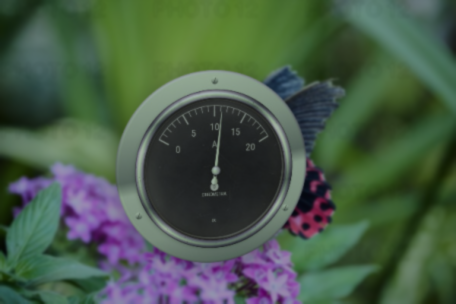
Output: 11 A
